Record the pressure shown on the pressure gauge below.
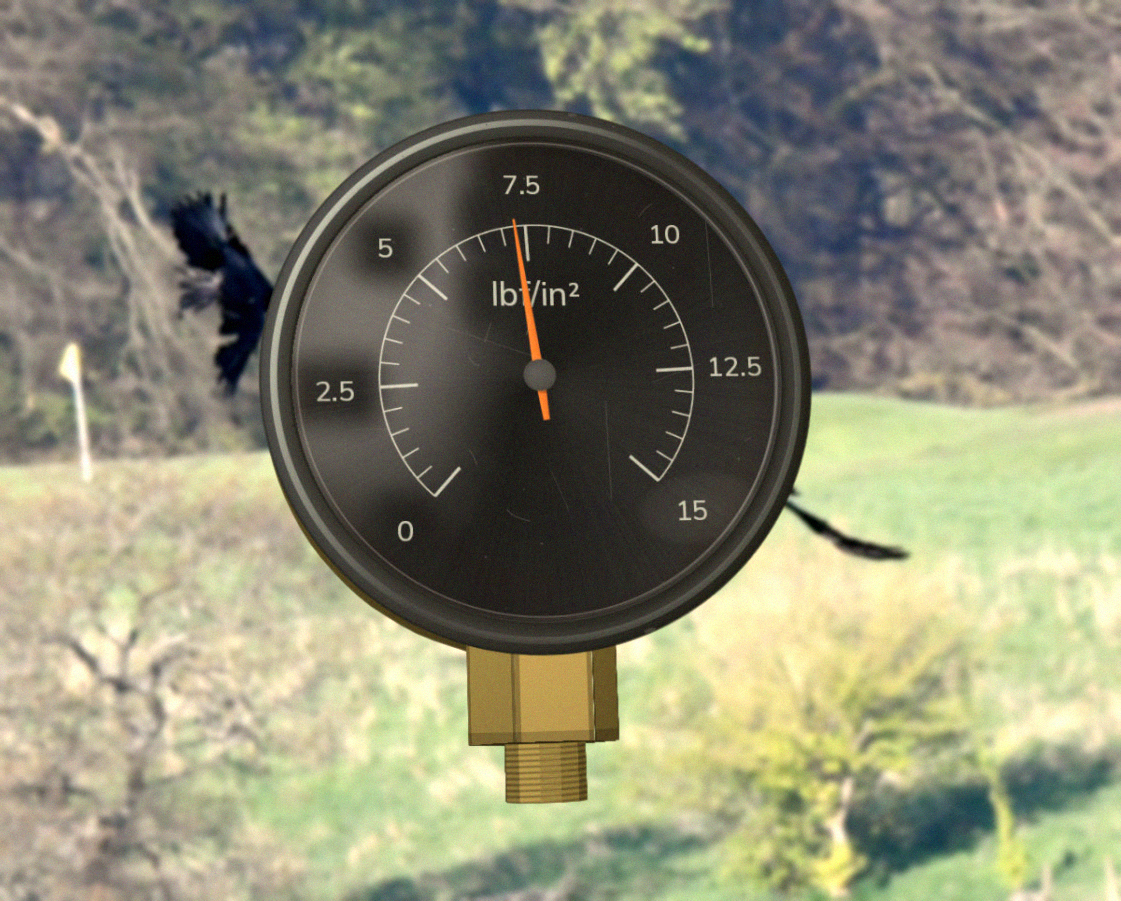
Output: 7.25 psi
